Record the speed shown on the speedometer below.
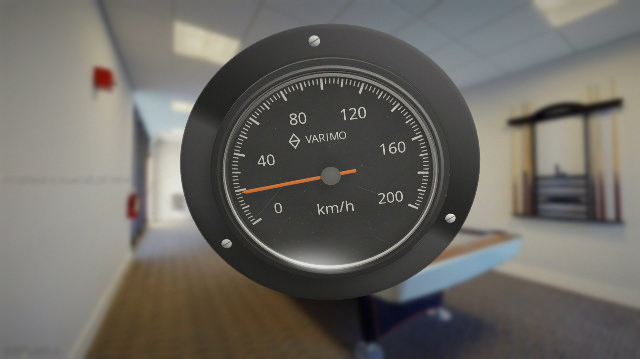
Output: 20 km/h
